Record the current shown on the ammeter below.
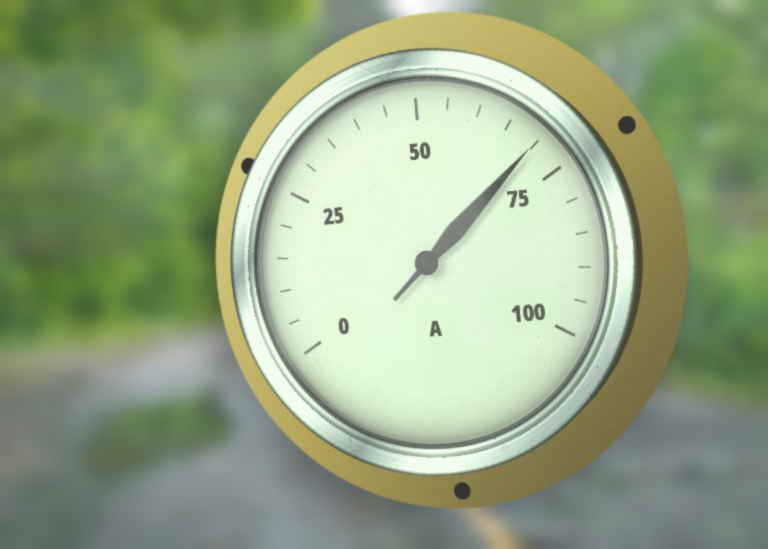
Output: 70 A
